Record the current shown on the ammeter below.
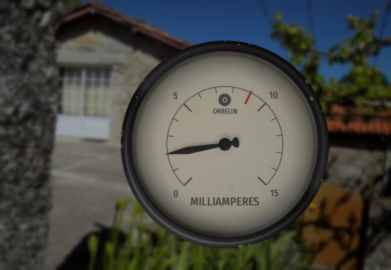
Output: 2 mA
